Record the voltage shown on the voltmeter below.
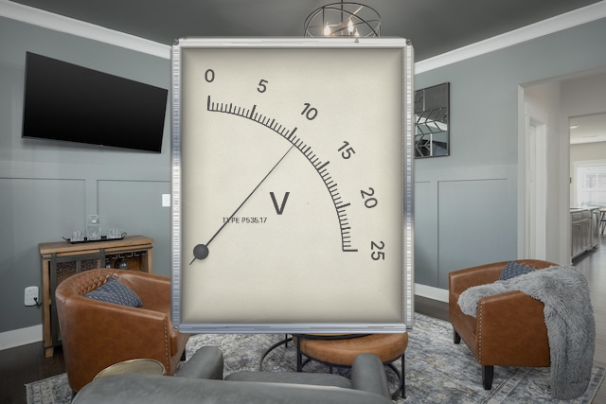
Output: 11 V
